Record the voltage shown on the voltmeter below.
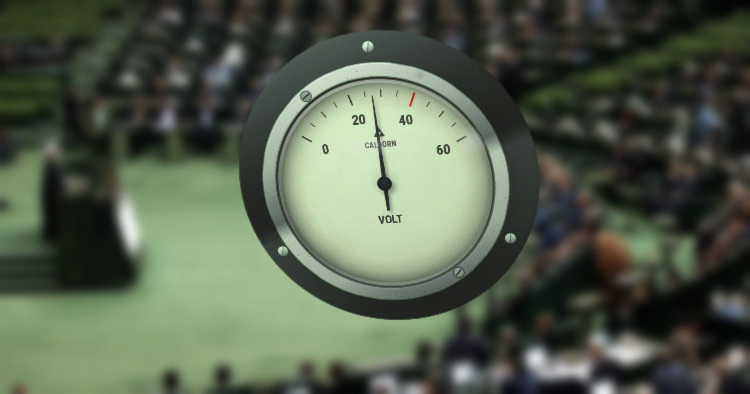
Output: 27.5 V
